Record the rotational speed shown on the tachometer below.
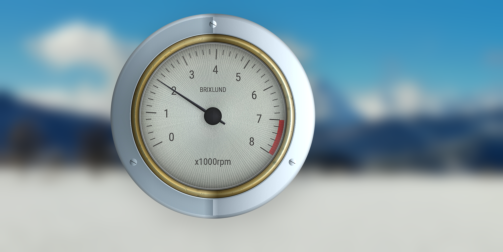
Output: 2000 rpm
